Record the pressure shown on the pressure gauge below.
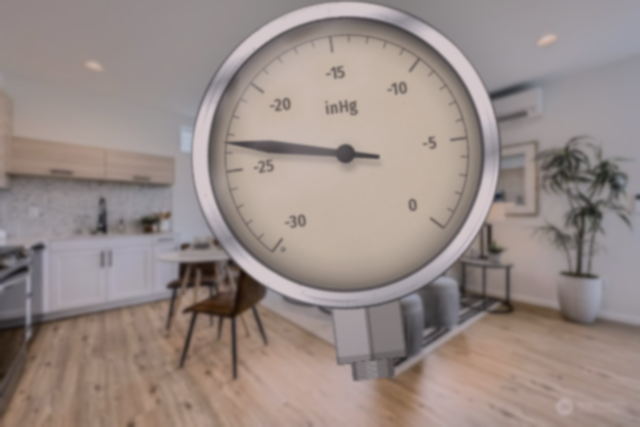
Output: -23.5 inHg
